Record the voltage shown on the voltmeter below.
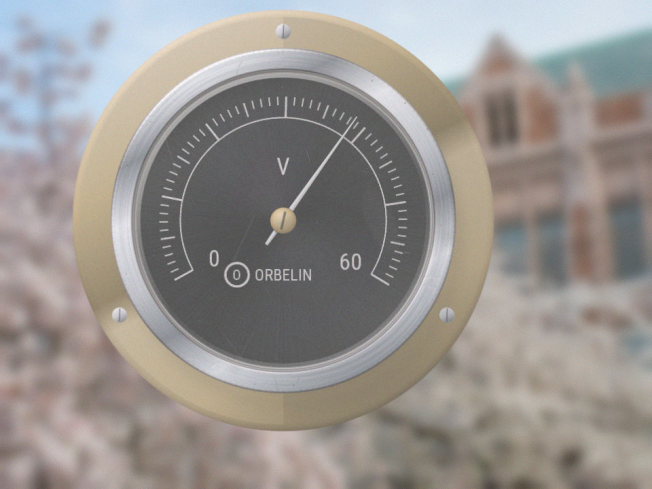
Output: 38.5 V
